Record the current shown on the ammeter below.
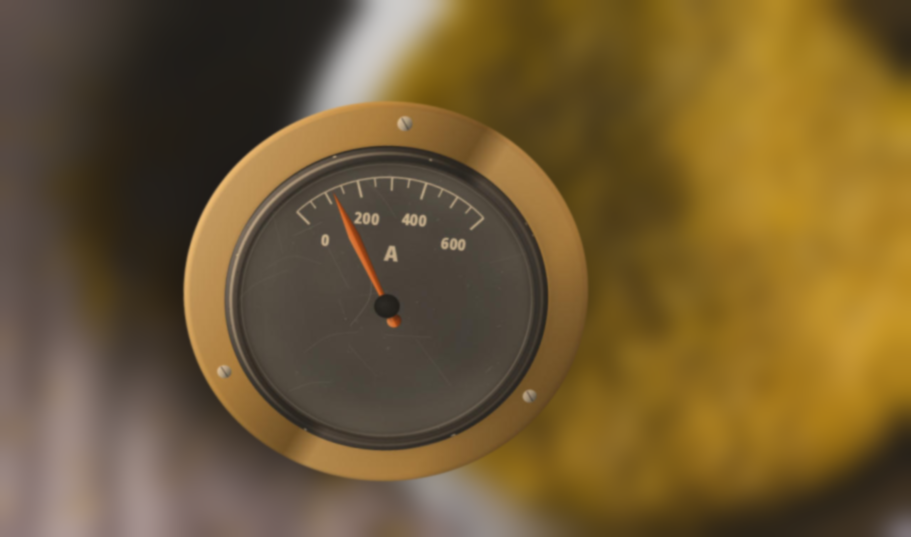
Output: 125 A
